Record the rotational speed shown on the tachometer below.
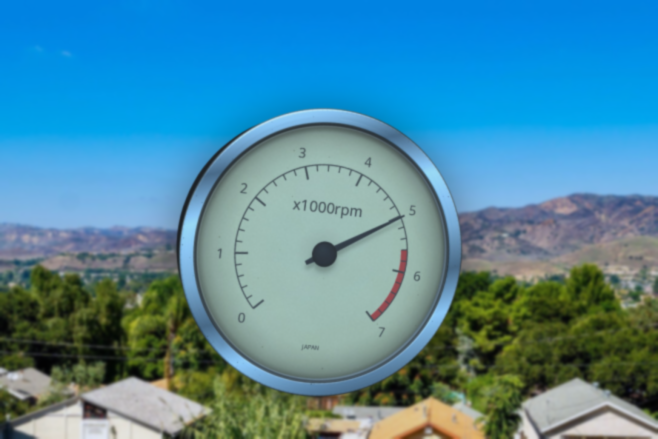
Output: 5000 rpm
